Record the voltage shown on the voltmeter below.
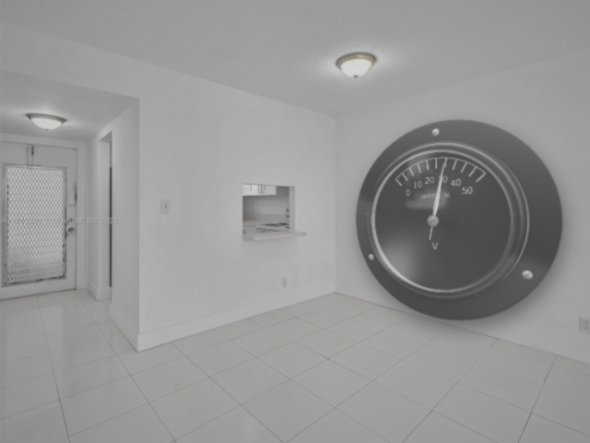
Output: 30 V
